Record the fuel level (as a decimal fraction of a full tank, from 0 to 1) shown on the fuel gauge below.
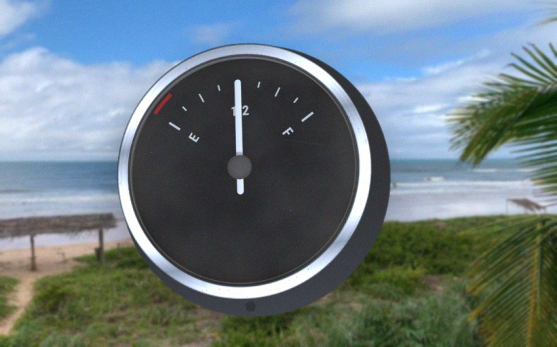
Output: 0.5
